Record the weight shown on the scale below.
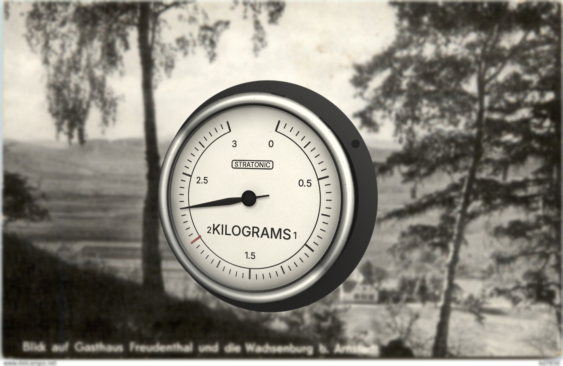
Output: 2.25 kg
